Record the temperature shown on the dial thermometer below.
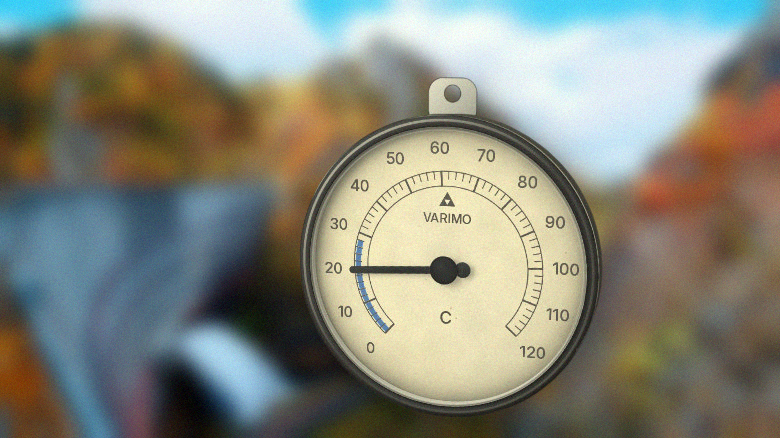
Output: 20 °C
